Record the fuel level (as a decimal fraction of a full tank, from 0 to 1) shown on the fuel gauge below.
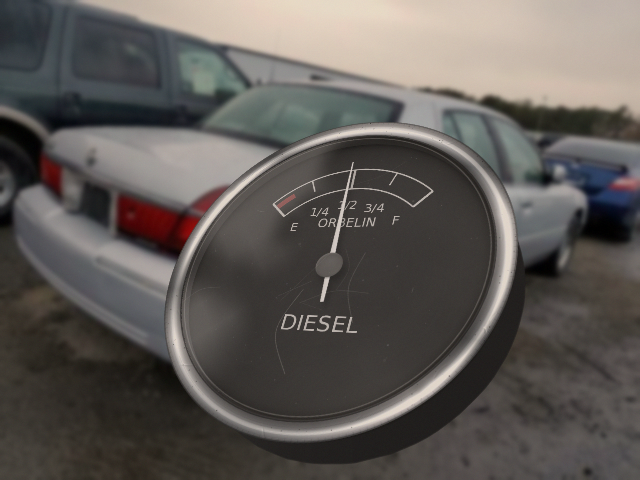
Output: 0.5
